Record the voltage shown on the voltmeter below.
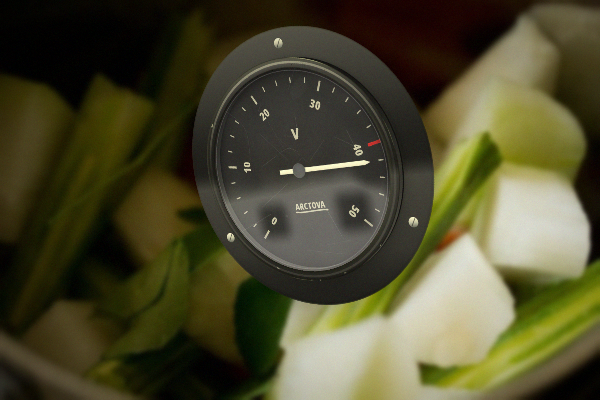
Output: 42 V
